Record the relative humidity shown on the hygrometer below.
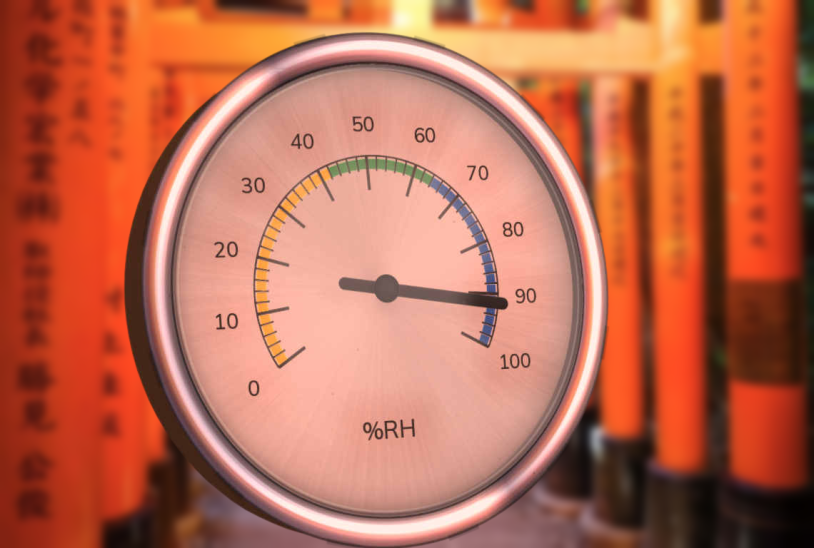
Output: 92 %
